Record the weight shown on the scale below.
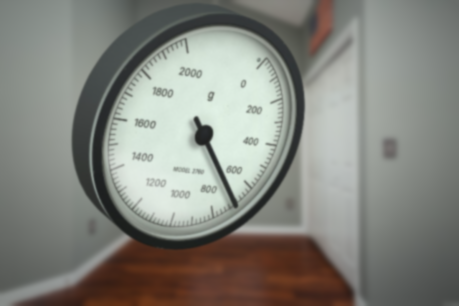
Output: 700 g
